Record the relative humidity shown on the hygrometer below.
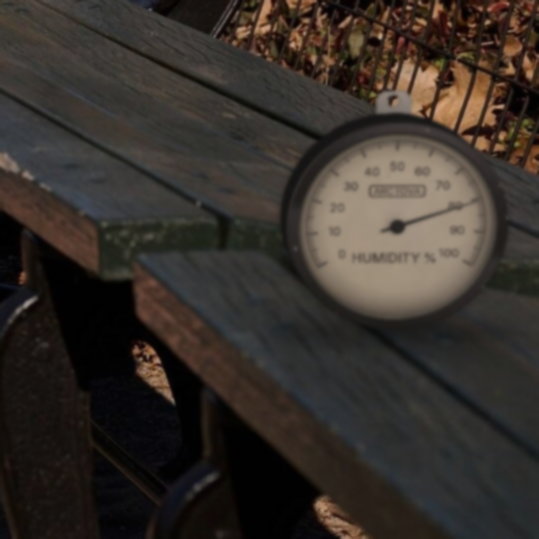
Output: 80 %
